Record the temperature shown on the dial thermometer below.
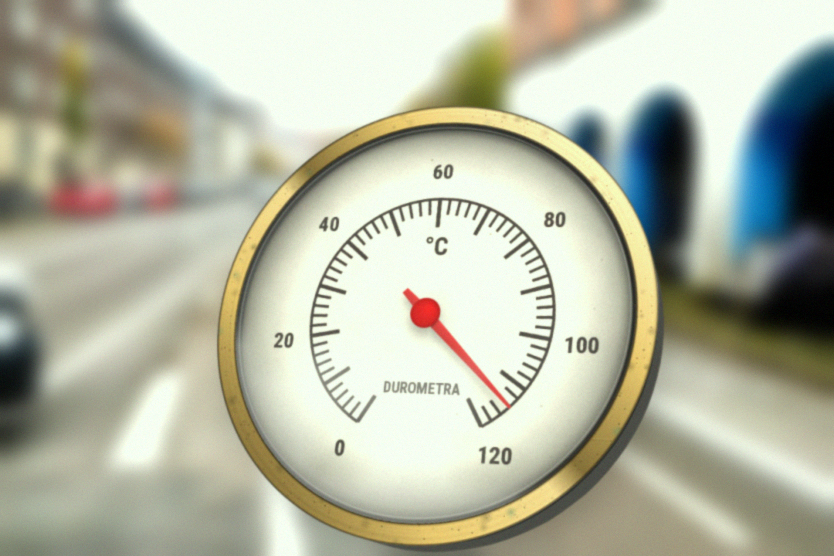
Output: 114 °C
